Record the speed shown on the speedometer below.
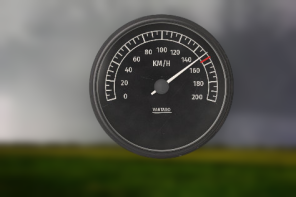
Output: 150 km/h
